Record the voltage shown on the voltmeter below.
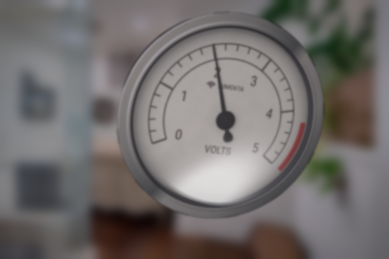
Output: 2 V
